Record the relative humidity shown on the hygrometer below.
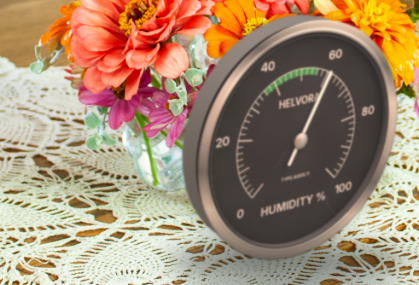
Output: 60 %
